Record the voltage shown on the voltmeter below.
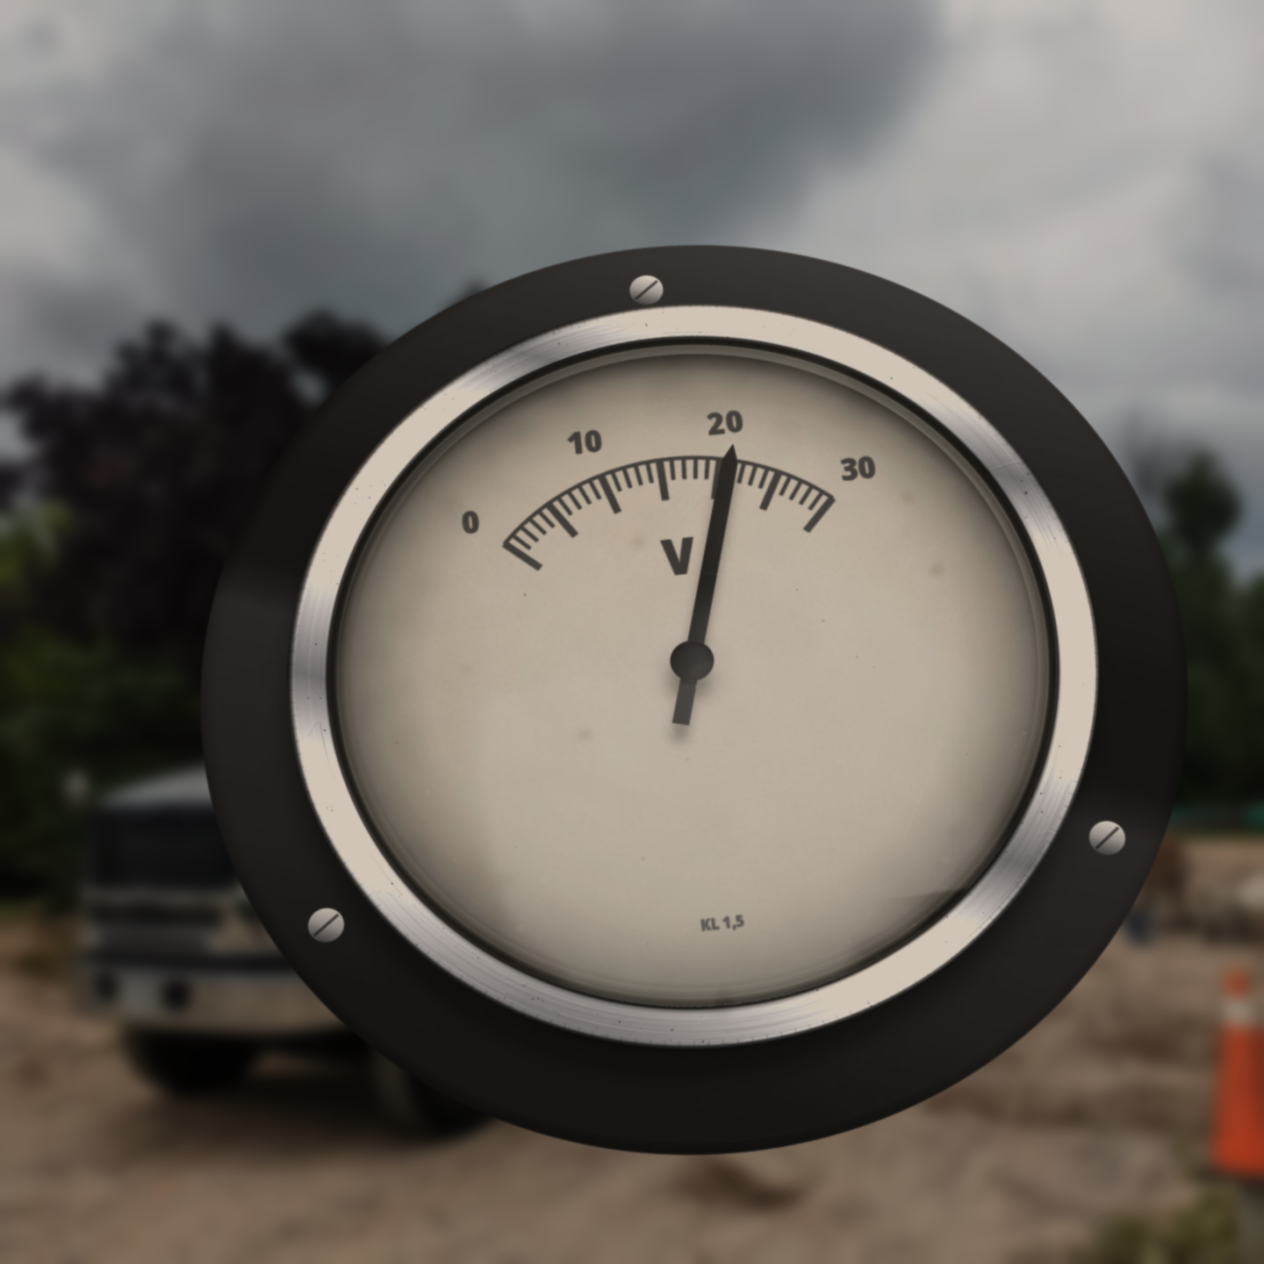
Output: 21 V
